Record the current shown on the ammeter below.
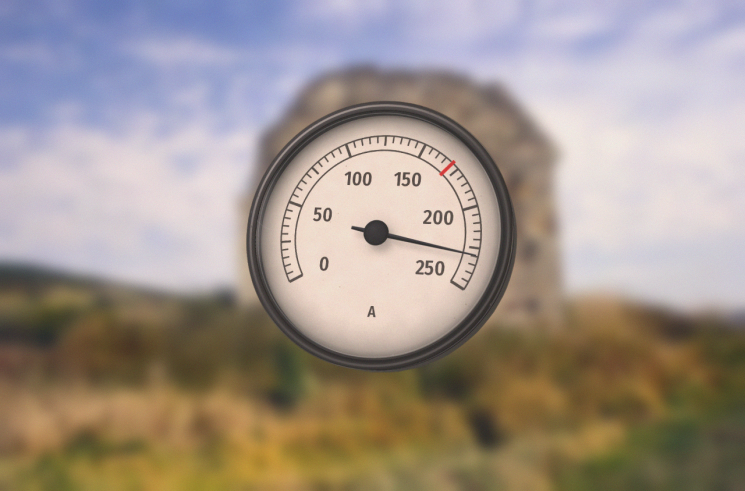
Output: 230 A
